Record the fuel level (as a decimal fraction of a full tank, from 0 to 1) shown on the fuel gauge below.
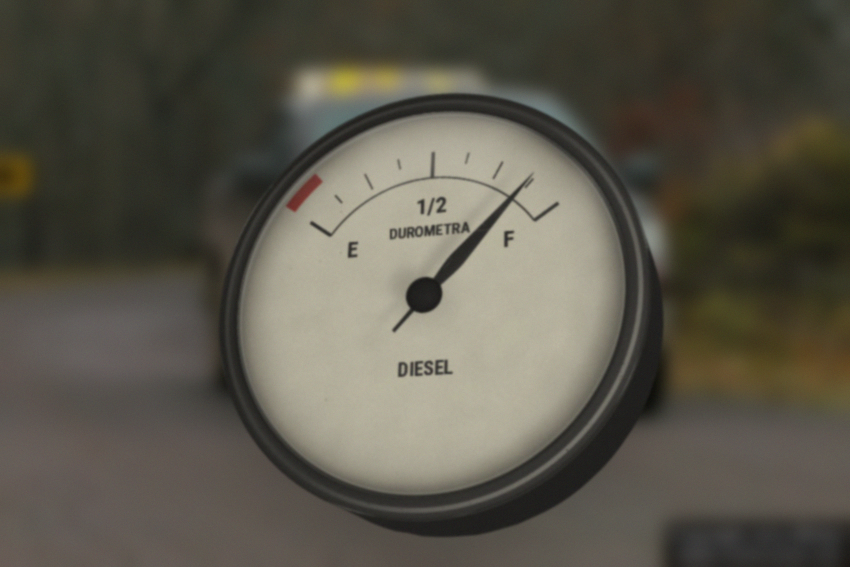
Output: 0.875
